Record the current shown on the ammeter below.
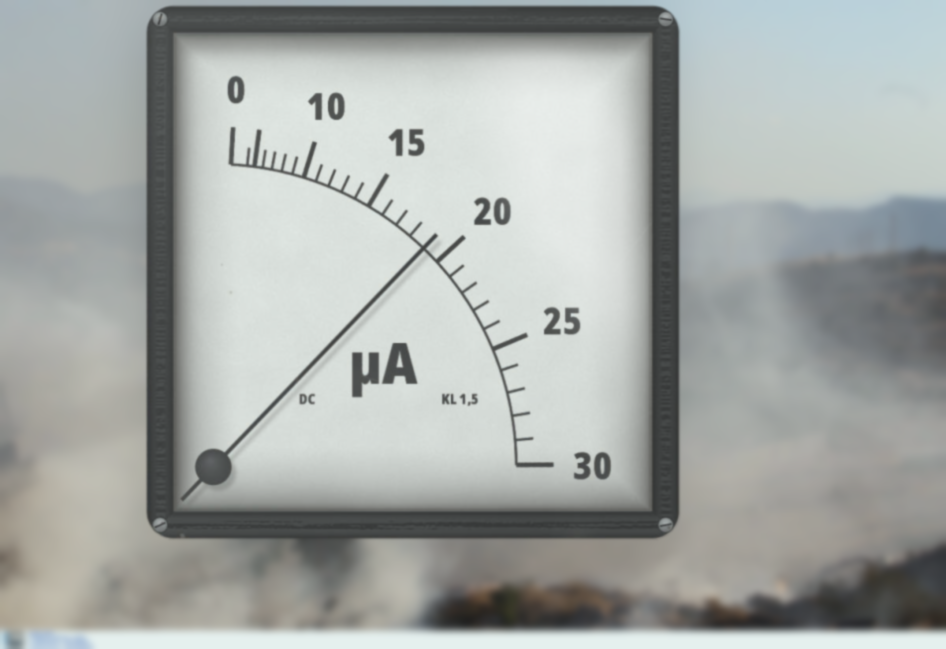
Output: 19 µA
